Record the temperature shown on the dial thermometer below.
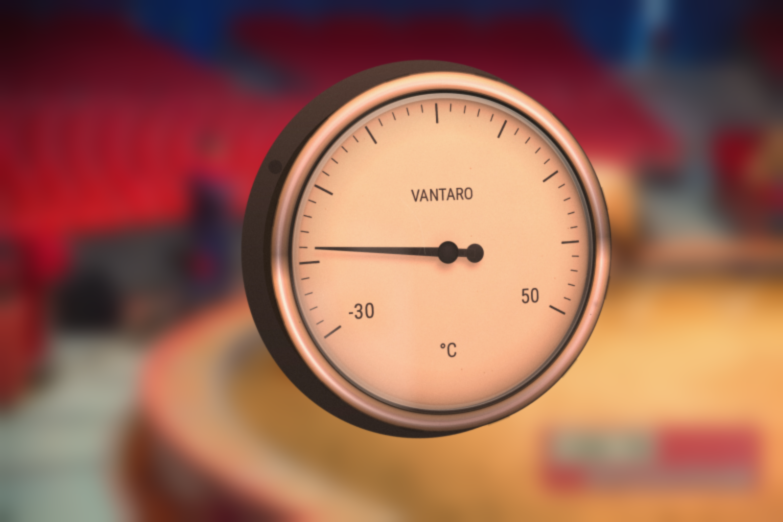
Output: -18 °C
